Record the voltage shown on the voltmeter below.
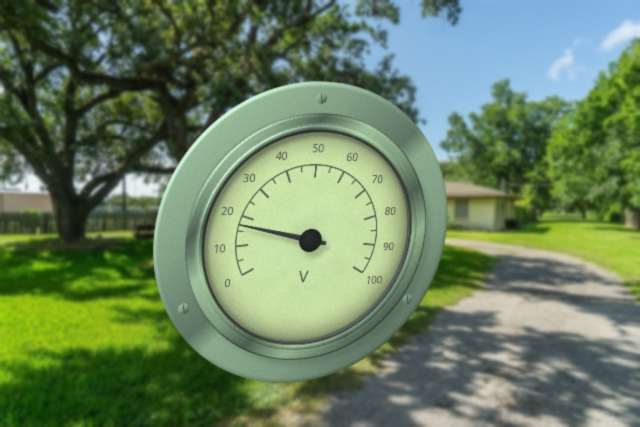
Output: 17.5 V
